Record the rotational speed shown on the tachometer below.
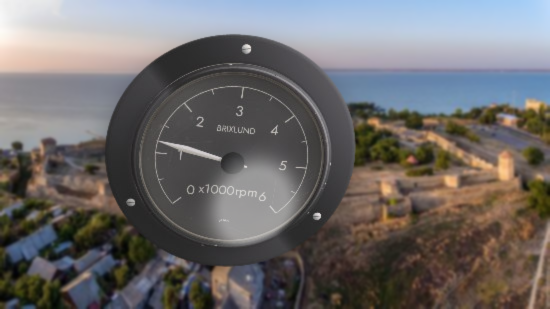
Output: 1250 rpm
